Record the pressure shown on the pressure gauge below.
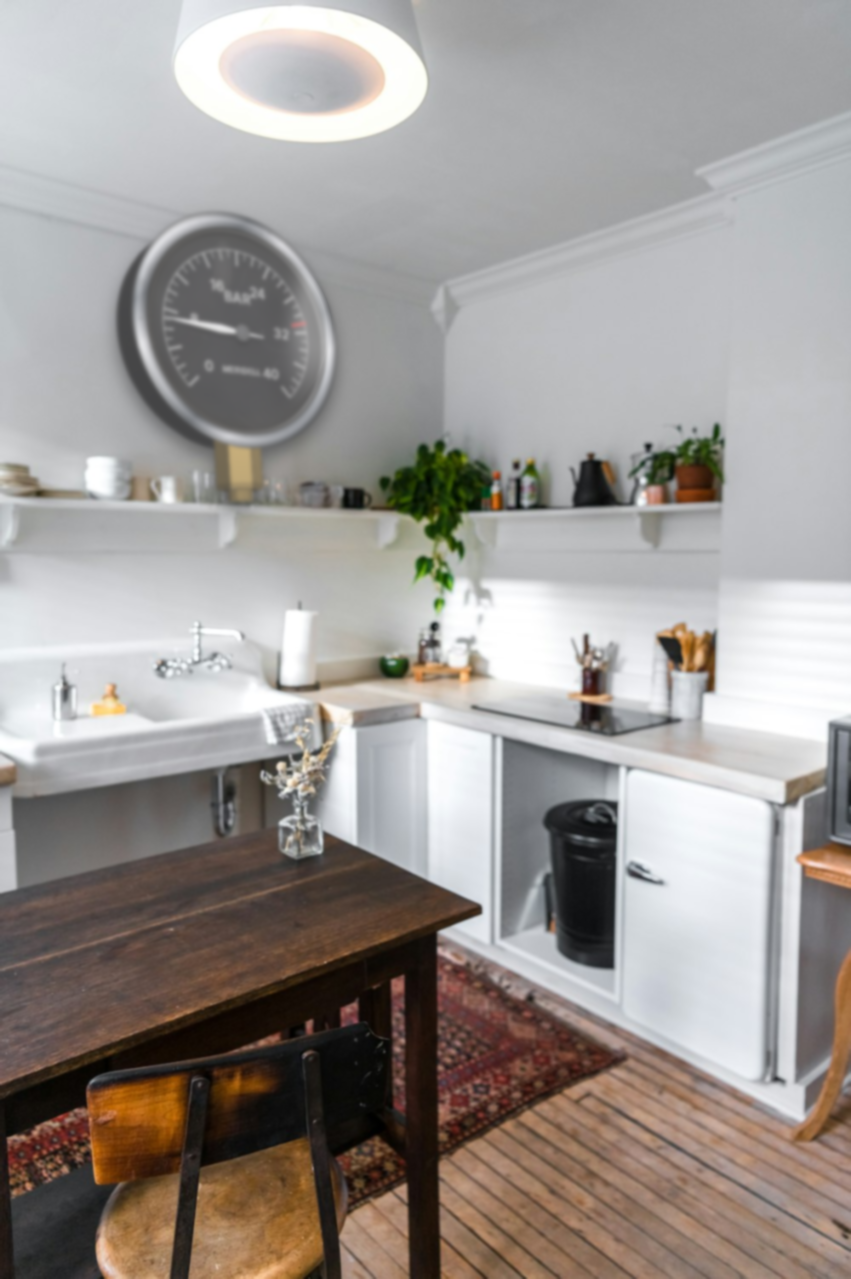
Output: 7 bar
